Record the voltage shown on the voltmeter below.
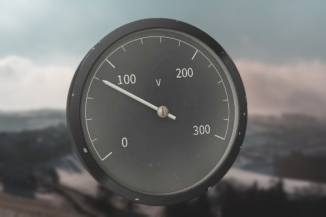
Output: 80 V
